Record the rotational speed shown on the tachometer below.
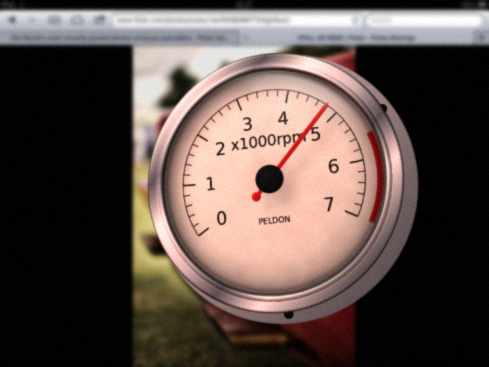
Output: 4800 rpm
